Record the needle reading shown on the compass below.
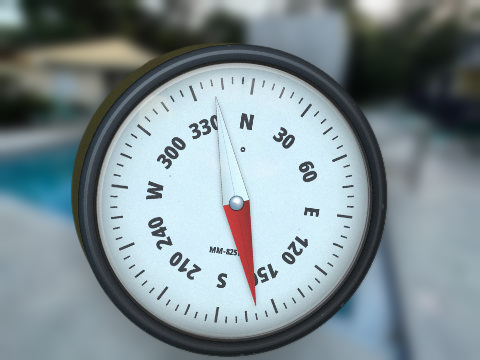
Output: 160 °
